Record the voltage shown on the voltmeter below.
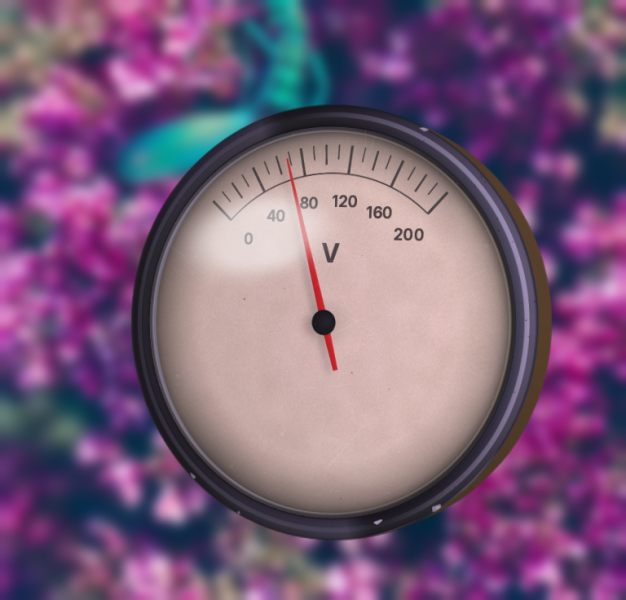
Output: 70 V
